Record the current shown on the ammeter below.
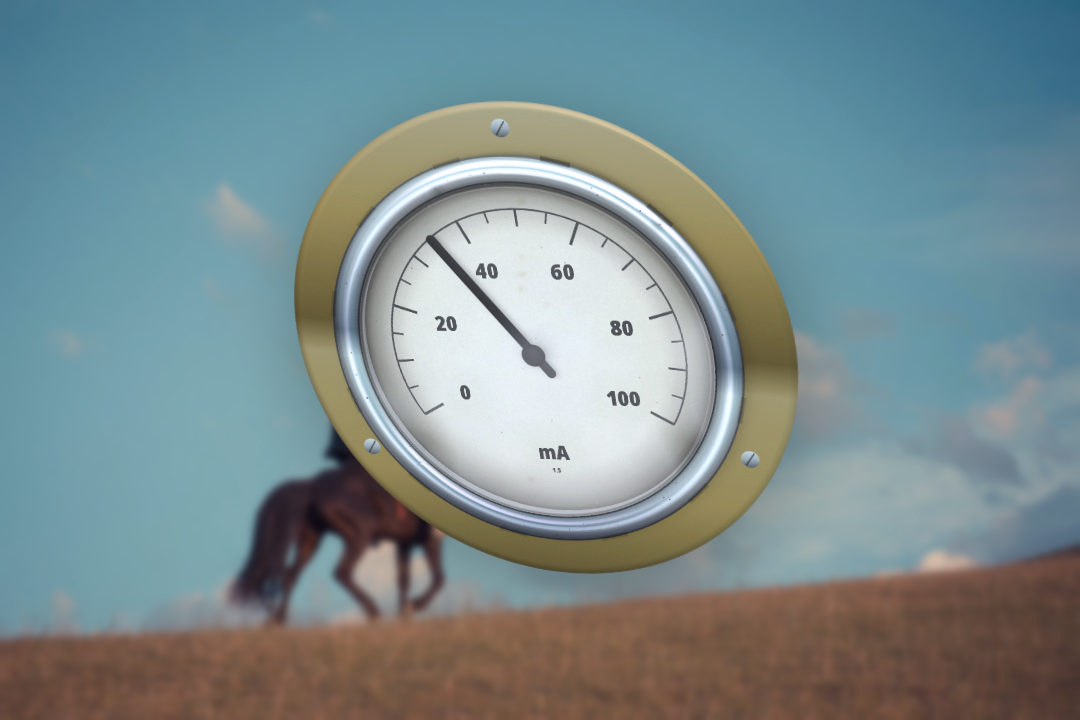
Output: 35 mA
